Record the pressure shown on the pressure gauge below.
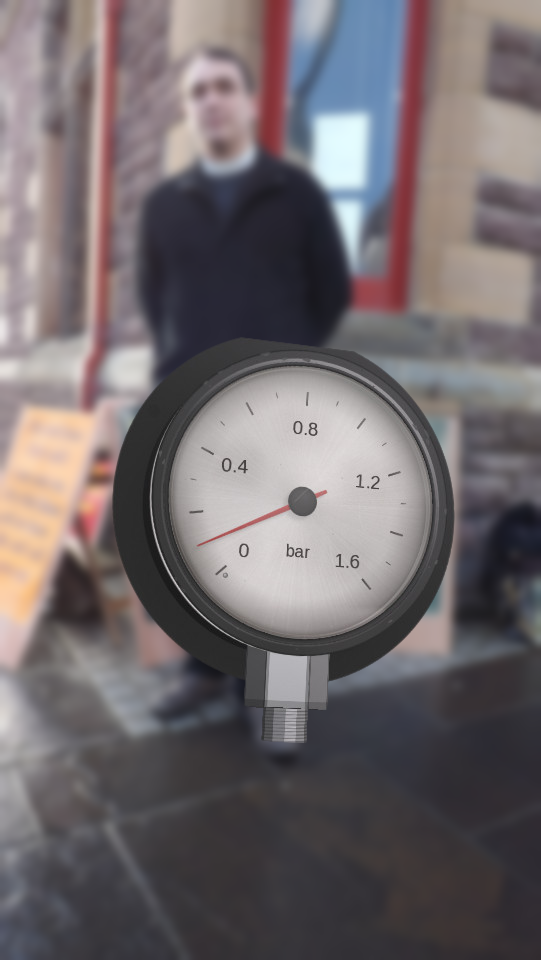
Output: 0.1 bar
